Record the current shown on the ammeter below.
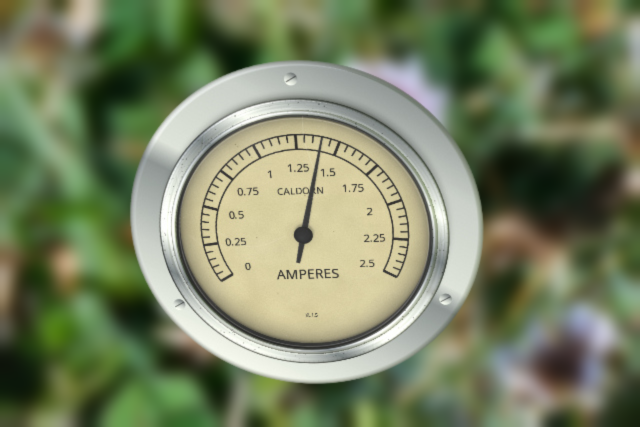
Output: 1.4 A
